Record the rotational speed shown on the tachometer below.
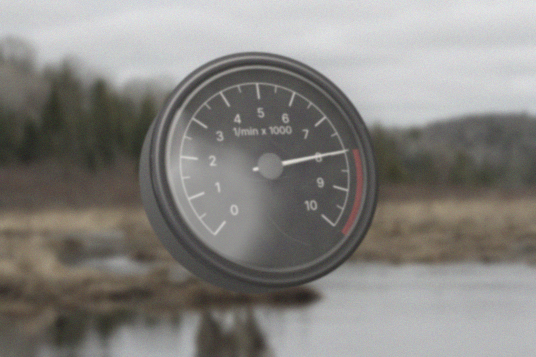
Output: 8000 rpm
